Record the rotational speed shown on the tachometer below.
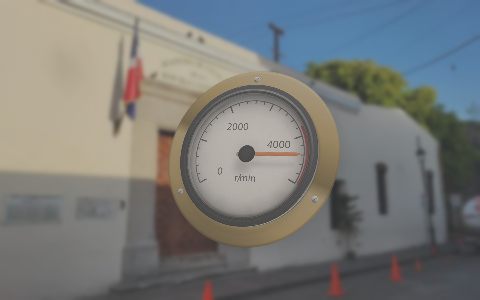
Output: 4400 rpm
